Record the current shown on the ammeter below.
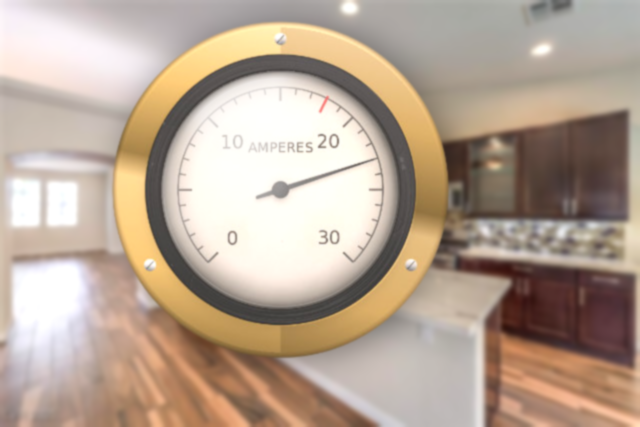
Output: 23 A
